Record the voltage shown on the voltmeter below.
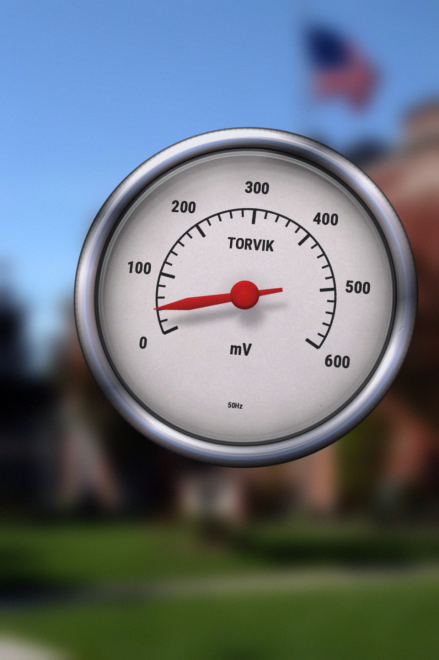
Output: 40 mV
